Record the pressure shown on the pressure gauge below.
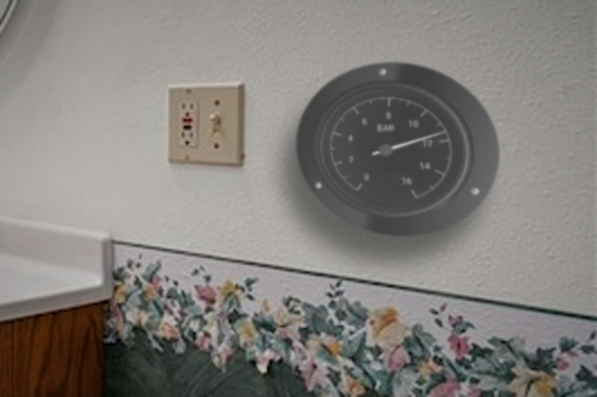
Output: 11.5 bar
